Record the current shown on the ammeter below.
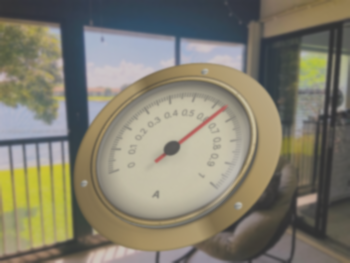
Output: 0.65 A
